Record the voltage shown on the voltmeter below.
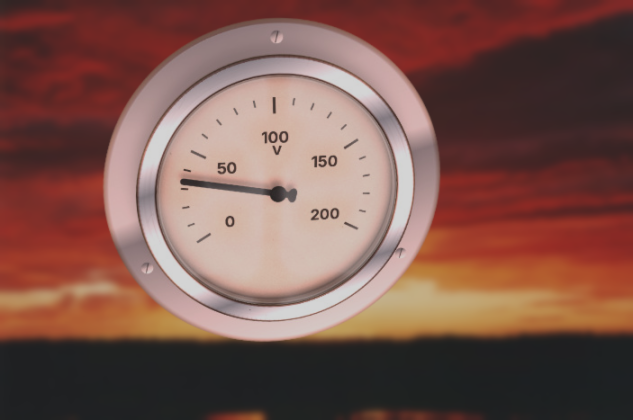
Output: 35 V
